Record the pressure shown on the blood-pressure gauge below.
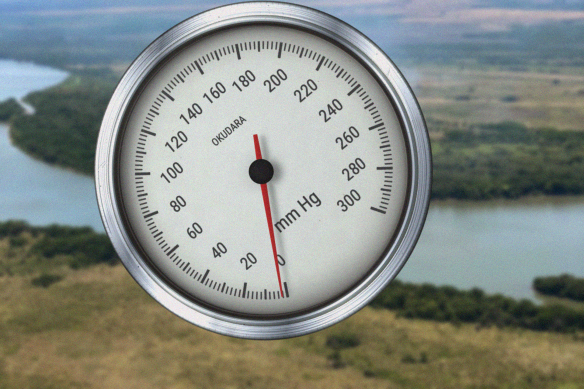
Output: 2 mmHg
